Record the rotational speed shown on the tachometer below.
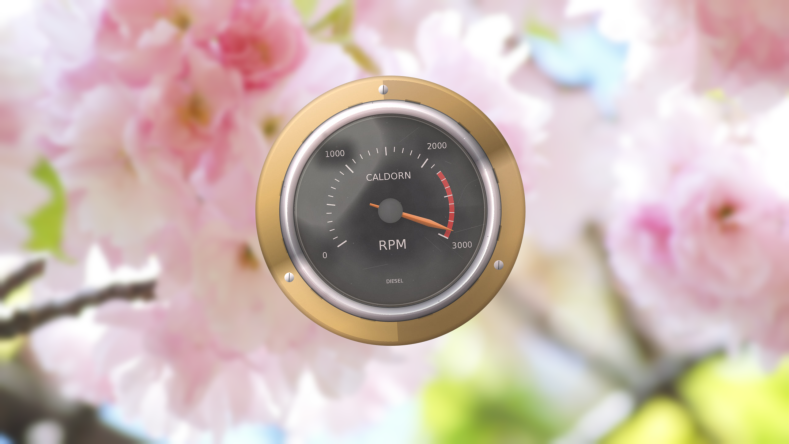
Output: 2900 rpm
